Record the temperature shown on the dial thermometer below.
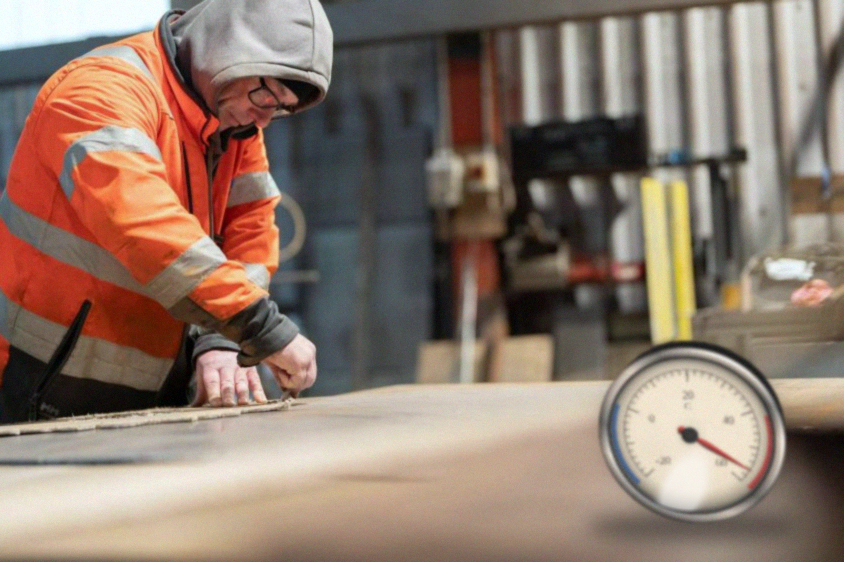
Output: 56 °C
